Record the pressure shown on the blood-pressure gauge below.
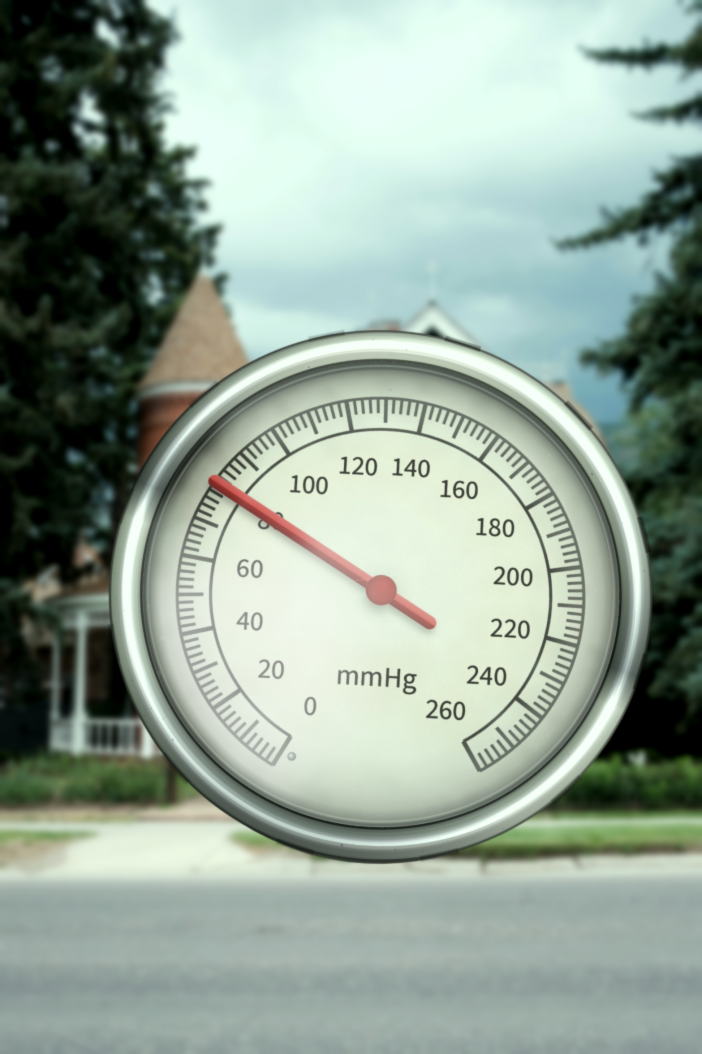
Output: 80 mmHg
